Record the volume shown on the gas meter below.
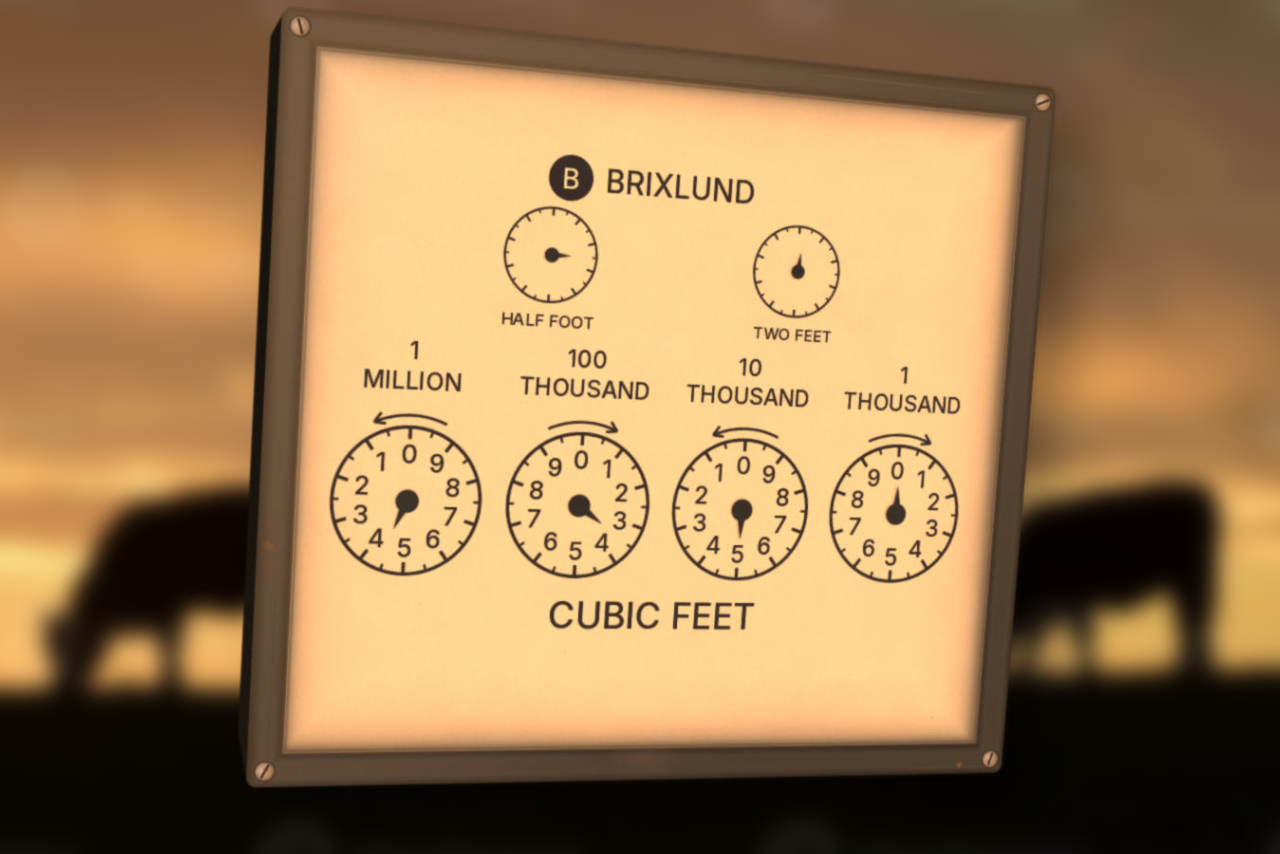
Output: 435000 ft³
